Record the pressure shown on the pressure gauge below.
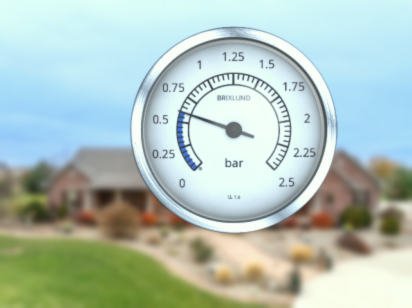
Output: 0.6 bar
